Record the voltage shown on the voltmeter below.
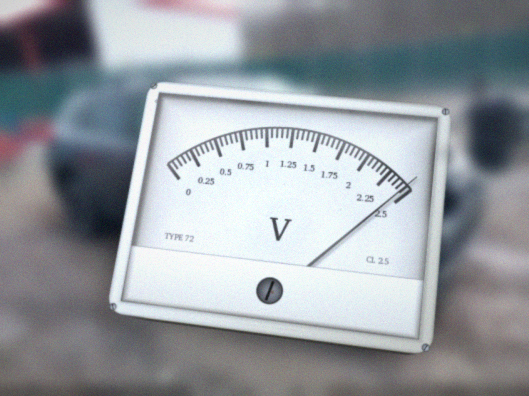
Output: 2.45 V
